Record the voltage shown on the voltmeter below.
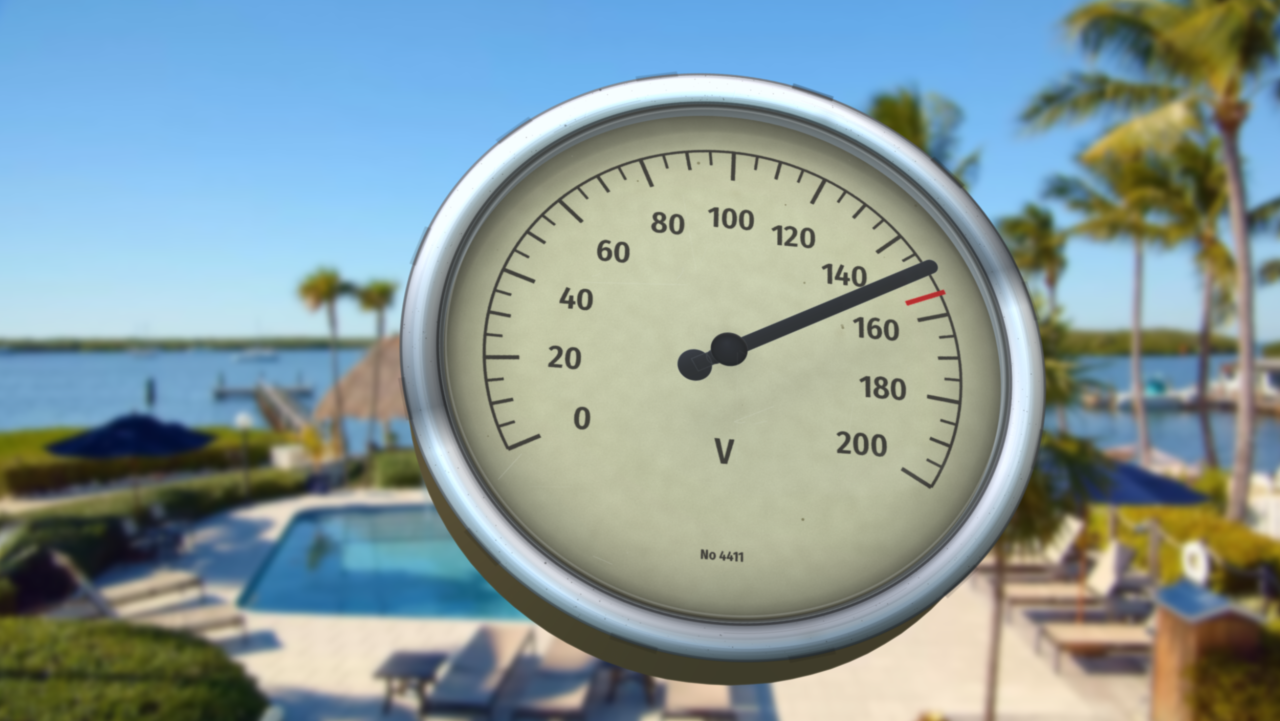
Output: 150 V
